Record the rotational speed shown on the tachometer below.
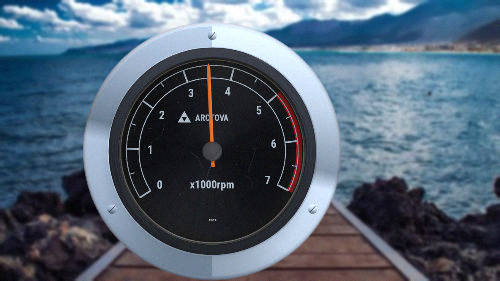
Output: 3500 rpm
